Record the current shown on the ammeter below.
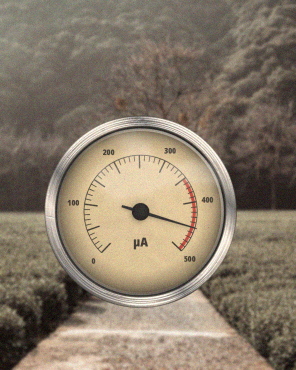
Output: 450 µA
